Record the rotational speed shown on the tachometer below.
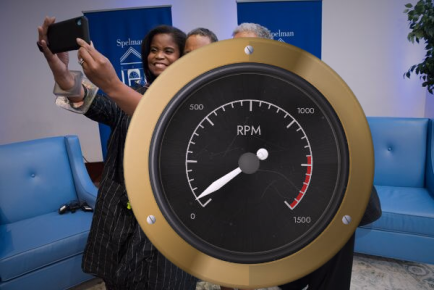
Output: 50 rpm
